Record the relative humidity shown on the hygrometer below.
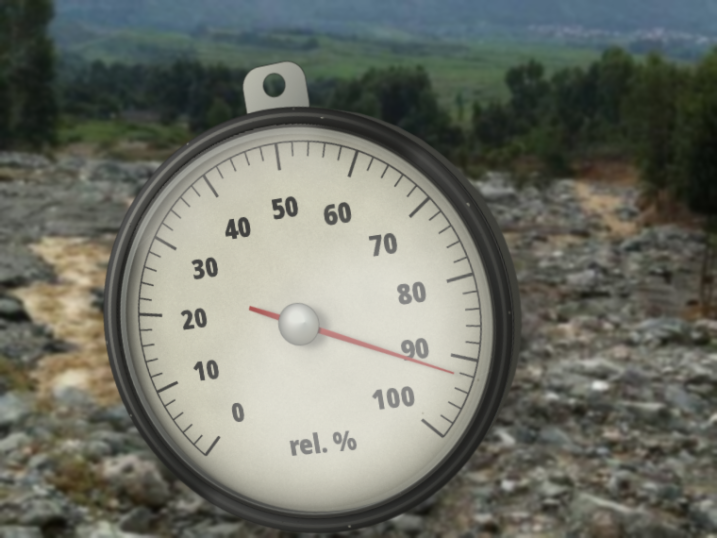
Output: 92 %
